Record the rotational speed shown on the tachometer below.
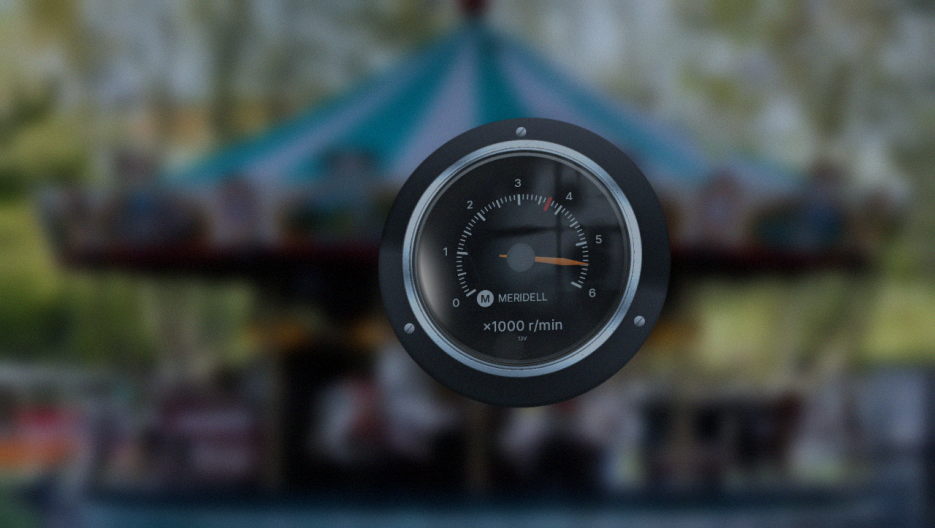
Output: 5500 rpm
